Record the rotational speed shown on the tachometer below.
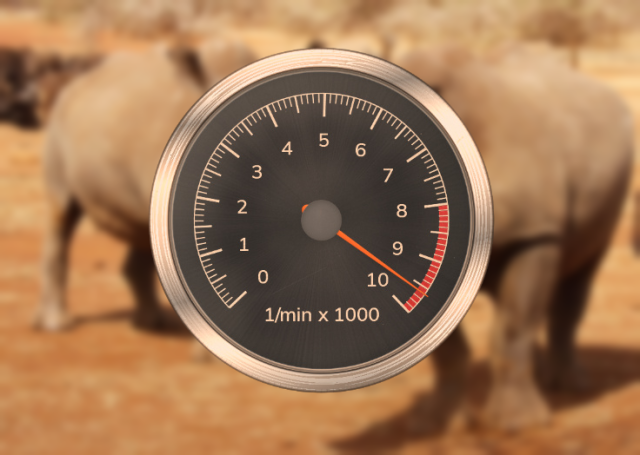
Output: 9600 rpm
